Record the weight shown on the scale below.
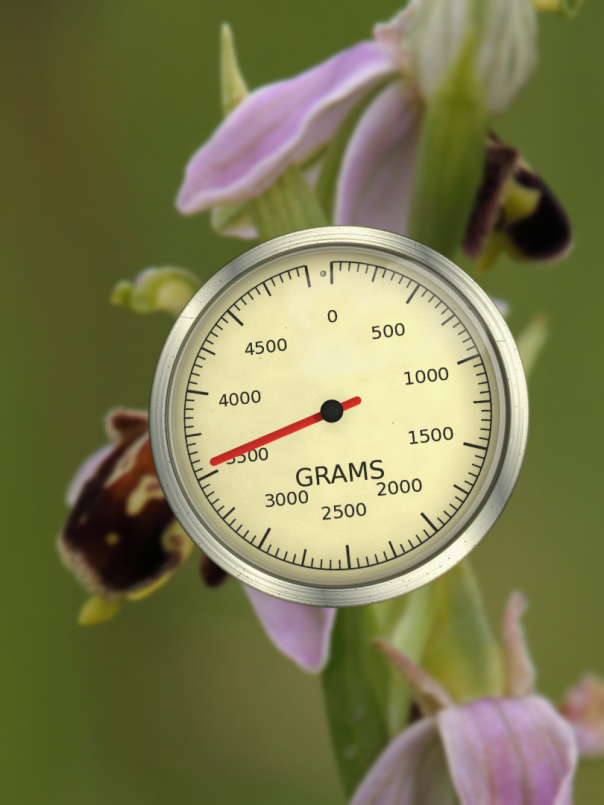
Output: 3550 g
